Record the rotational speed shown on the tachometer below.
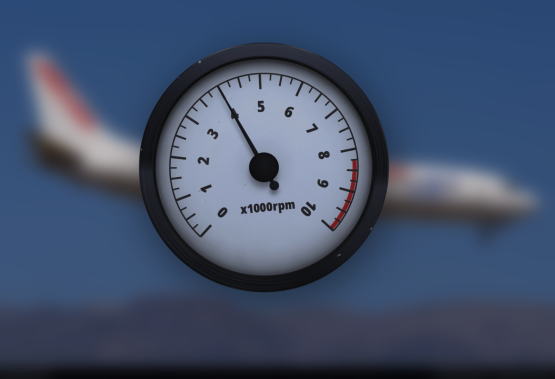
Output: 4000 rpm
